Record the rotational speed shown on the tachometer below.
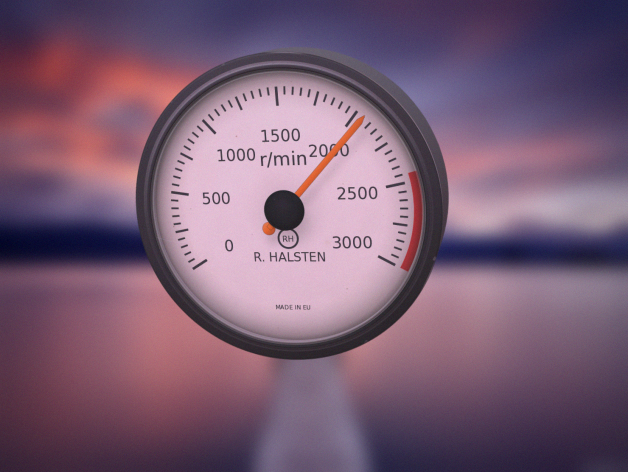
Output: 2050 rpm
